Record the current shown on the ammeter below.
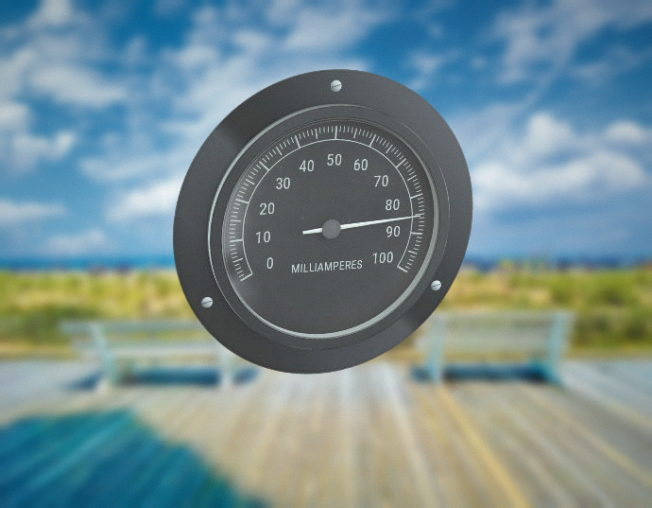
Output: 85 mA
